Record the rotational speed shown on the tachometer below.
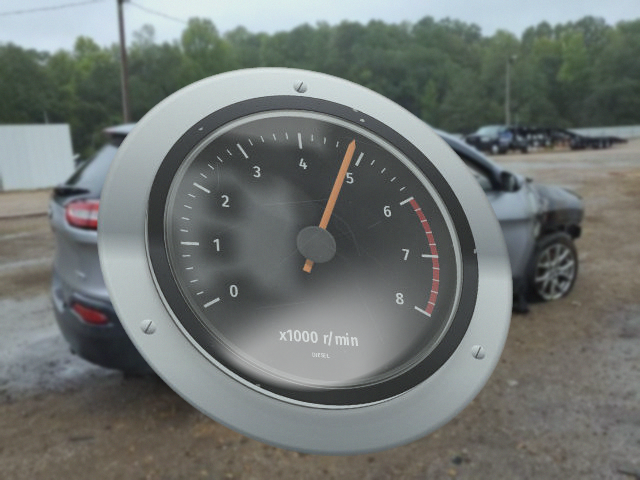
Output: 4800 rpm
